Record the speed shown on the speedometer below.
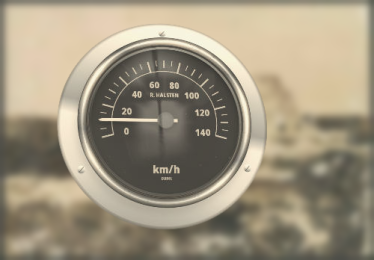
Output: 10 km/h
